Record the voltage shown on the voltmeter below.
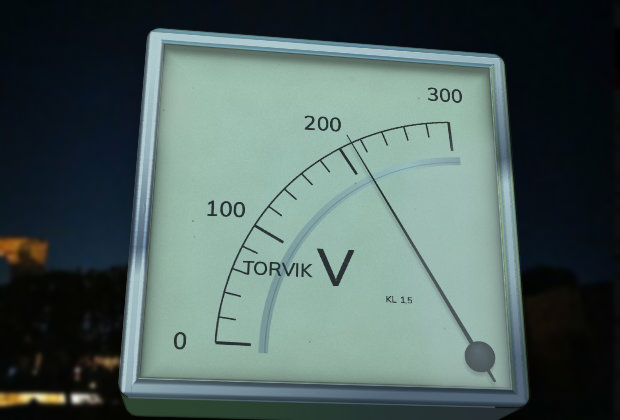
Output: 210 V
